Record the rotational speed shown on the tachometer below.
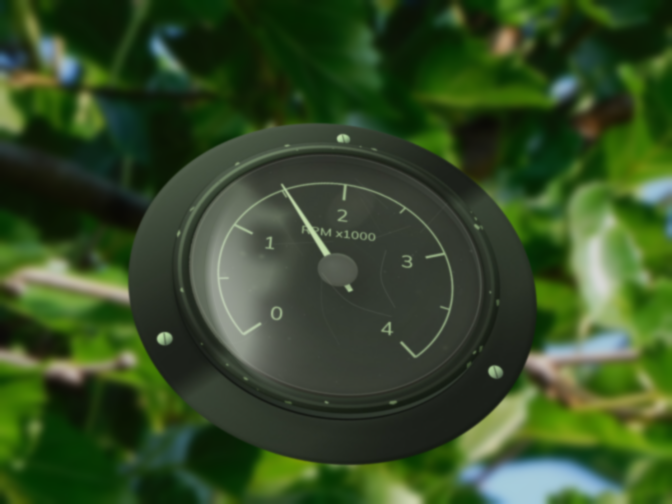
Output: 1500 rpm
